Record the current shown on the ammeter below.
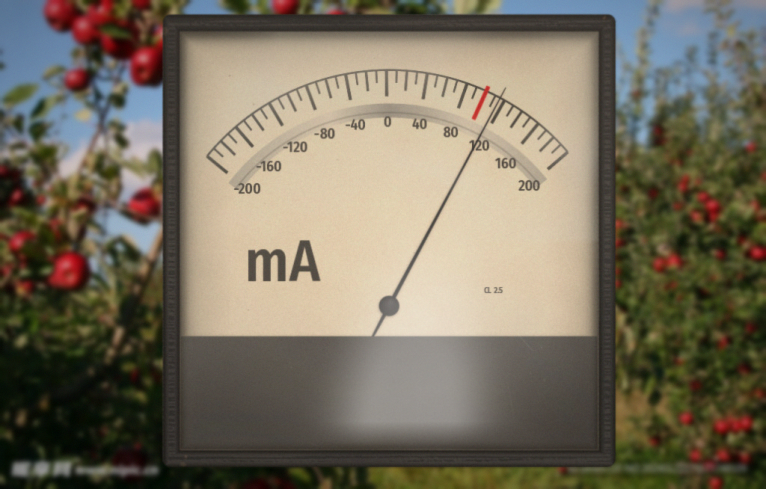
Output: 115 mA
